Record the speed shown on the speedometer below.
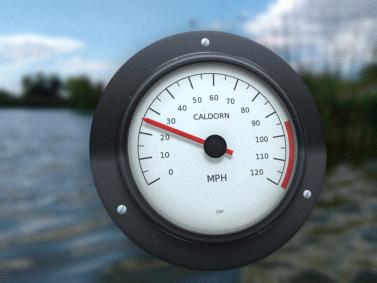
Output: 25 mph
